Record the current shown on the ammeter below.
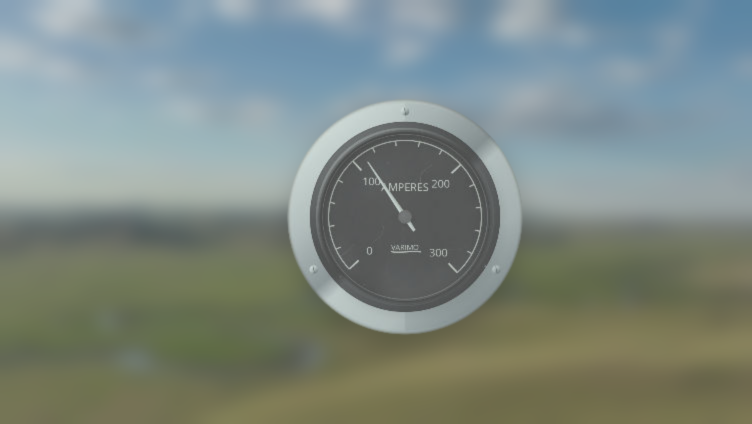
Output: 110 A
